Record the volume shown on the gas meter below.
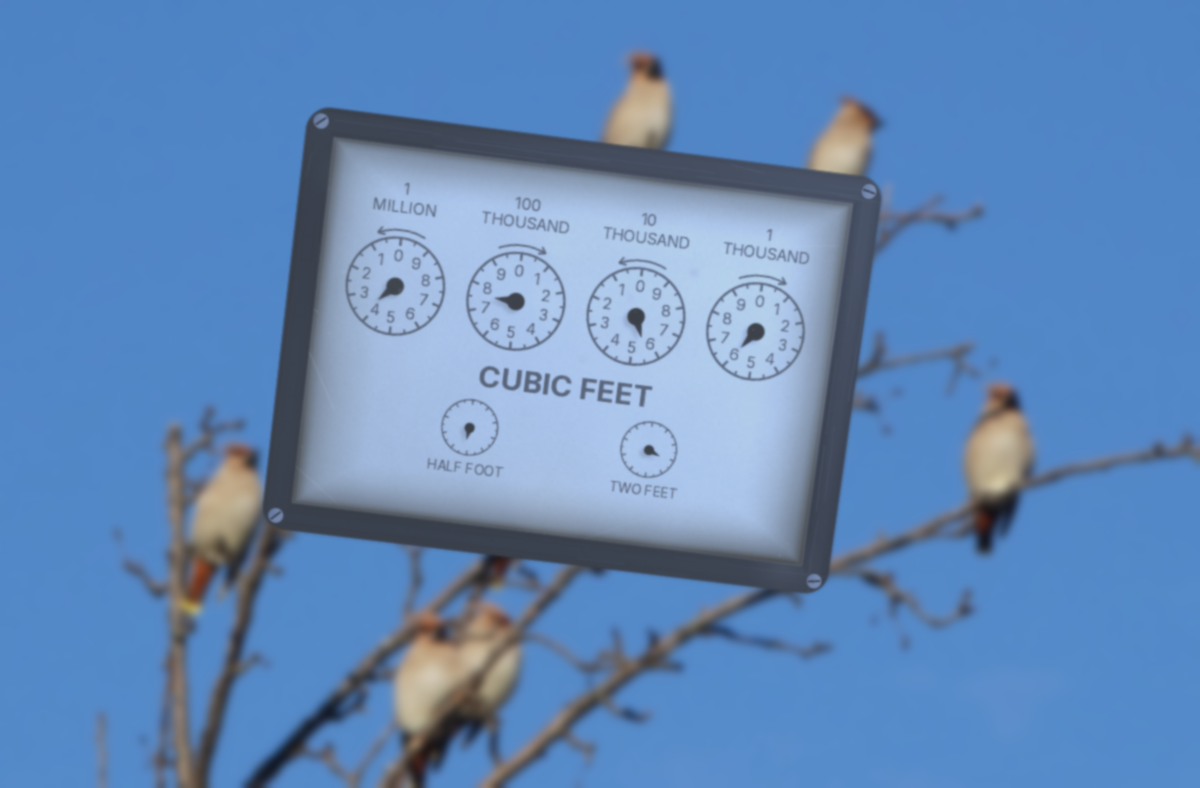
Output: 375600 ft³
